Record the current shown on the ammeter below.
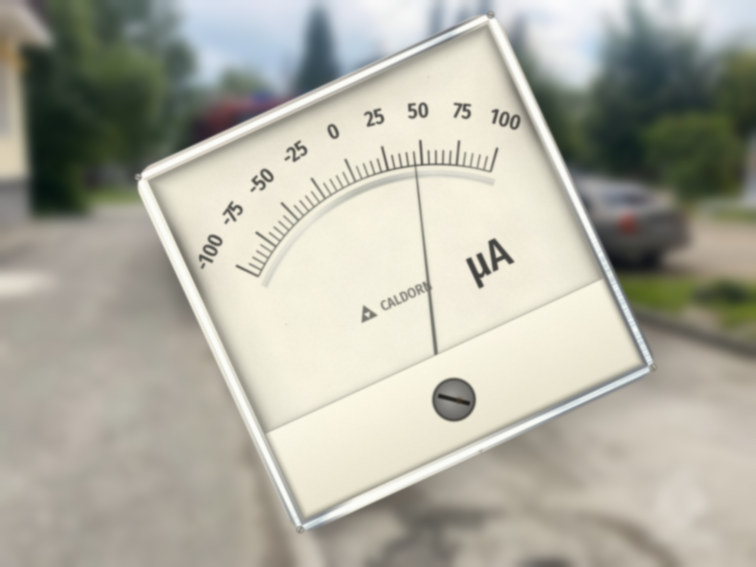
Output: 45 µA
